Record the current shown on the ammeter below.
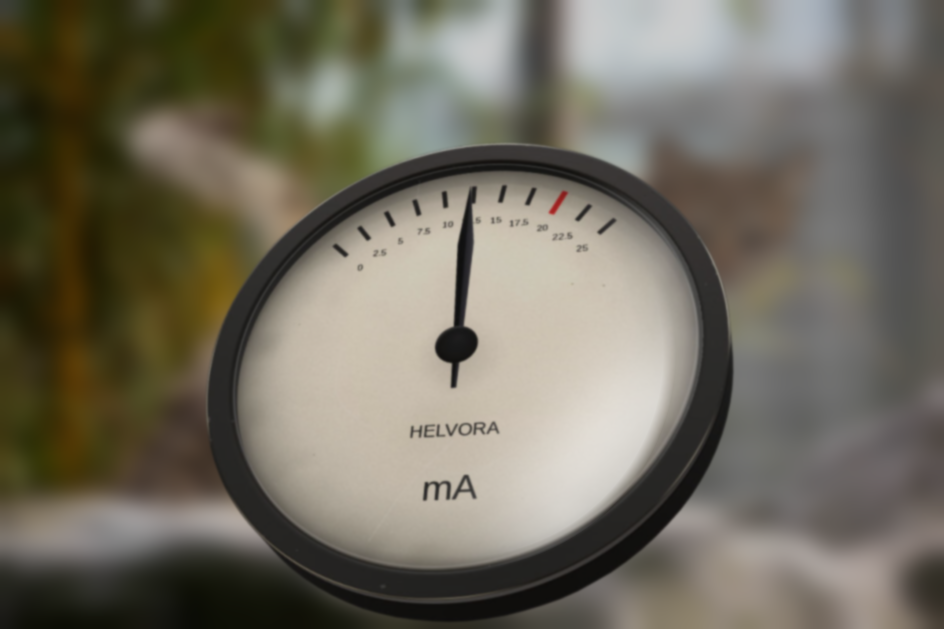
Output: 12.5 mA
